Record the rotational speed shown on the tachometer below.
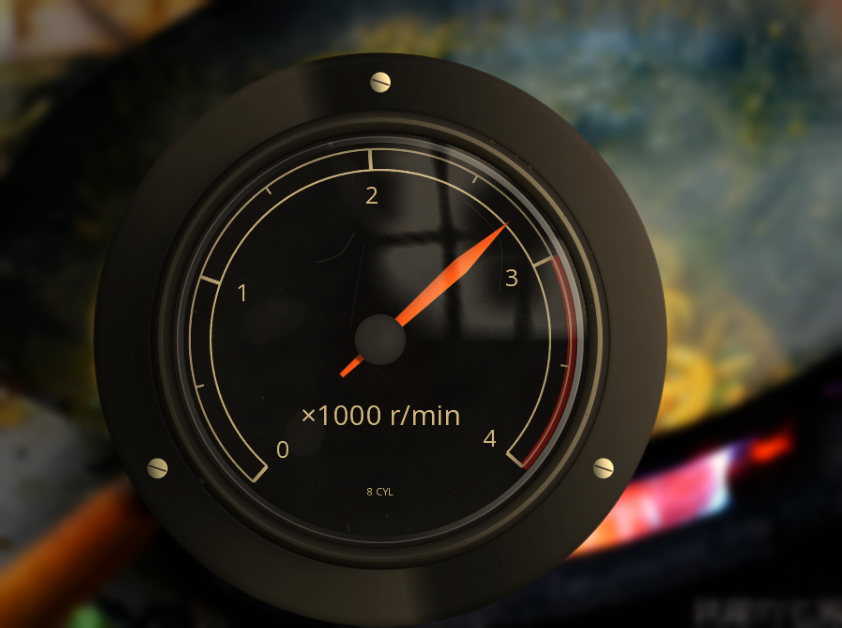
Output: 2750 rpm
